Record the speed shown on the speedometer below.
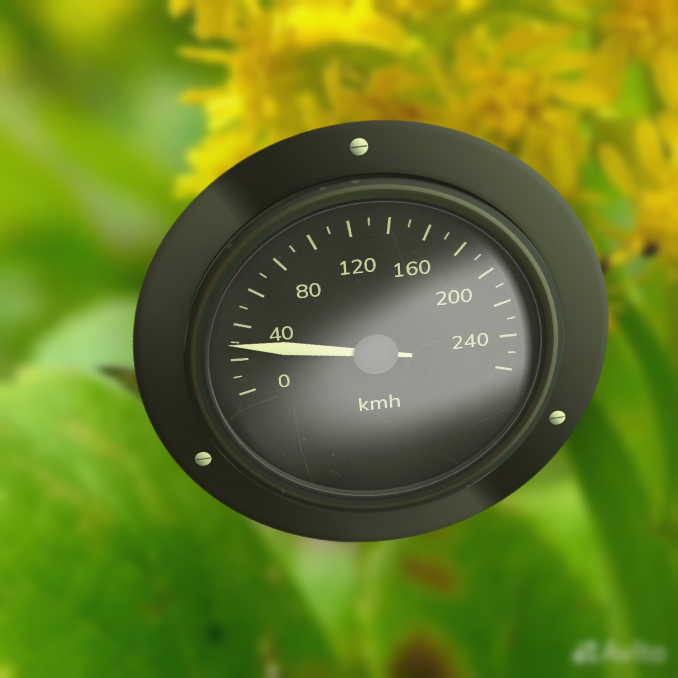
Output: 30 km/h
